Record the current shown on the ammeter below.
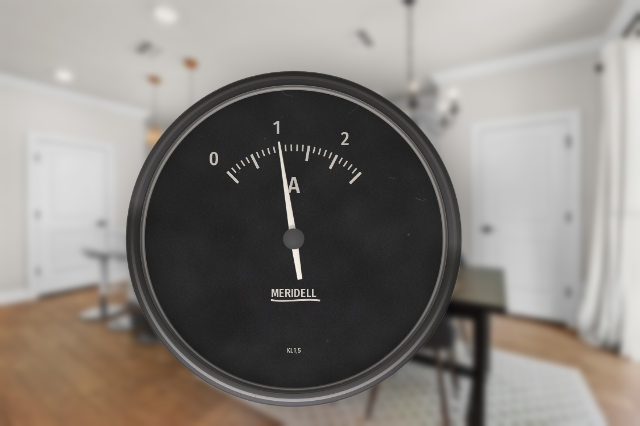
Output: 1 A
